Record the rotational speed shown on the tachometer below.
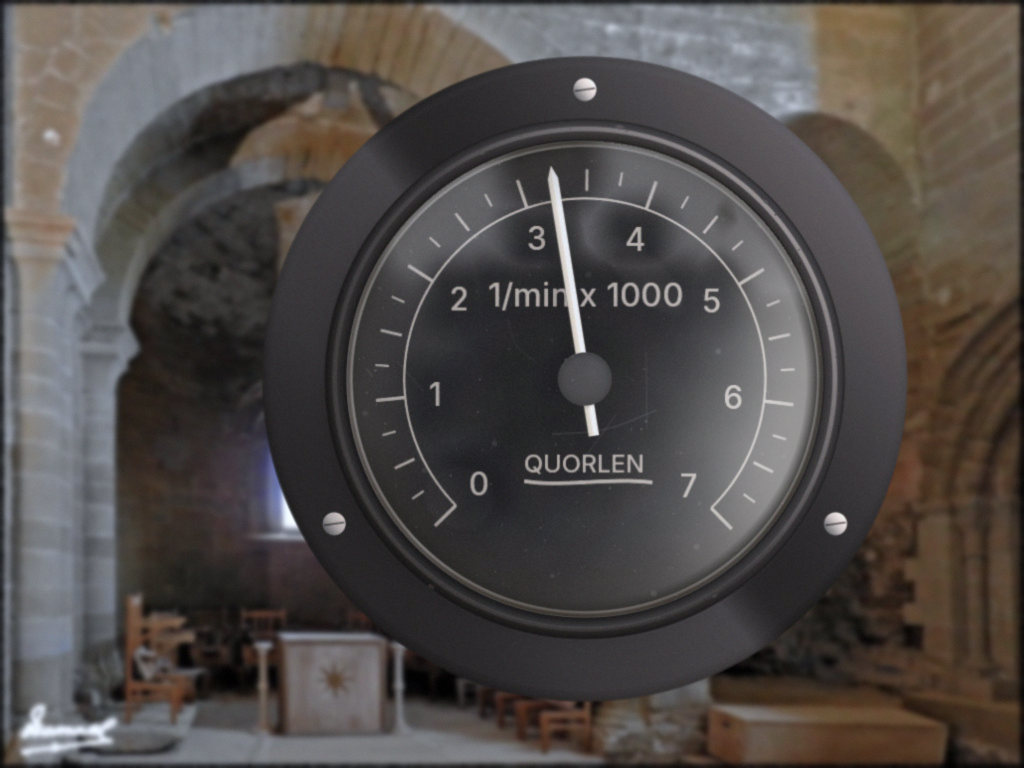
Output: 3250 rpm
